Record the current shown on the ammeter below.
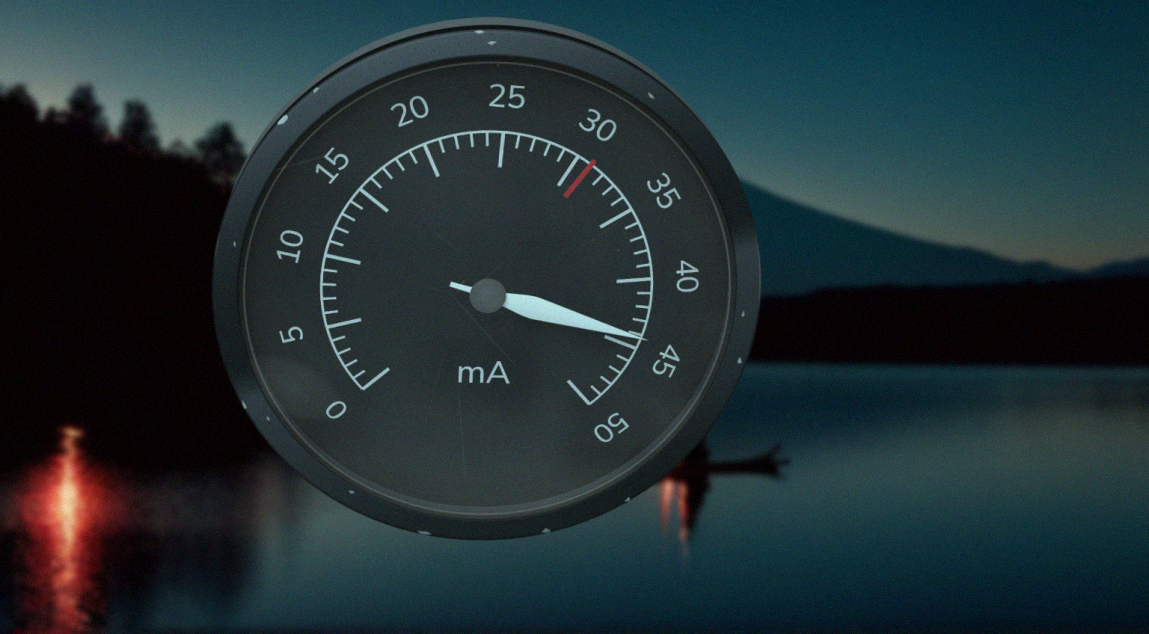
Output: 44 mA
